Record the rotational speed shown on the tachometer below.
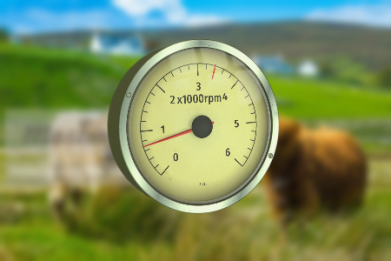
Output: 700 rpm
